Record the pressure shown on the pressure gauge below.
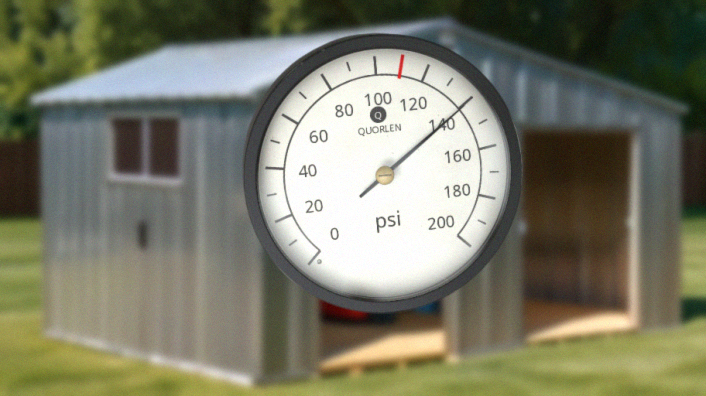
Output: 140 psi
